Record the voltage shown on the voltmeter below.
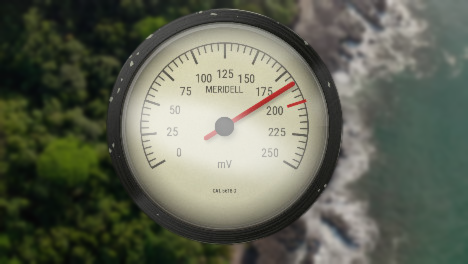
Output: 185 mV
